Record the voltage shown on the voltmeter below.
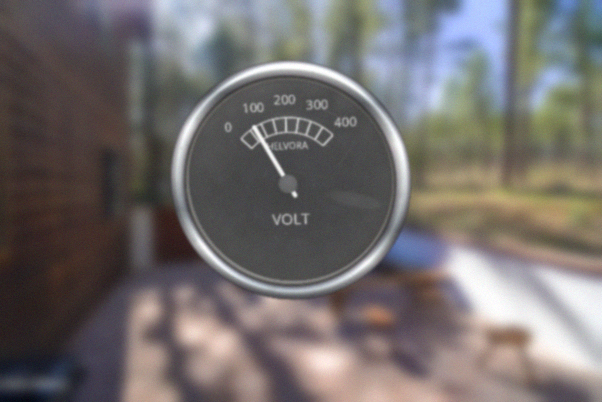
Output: 75 V
